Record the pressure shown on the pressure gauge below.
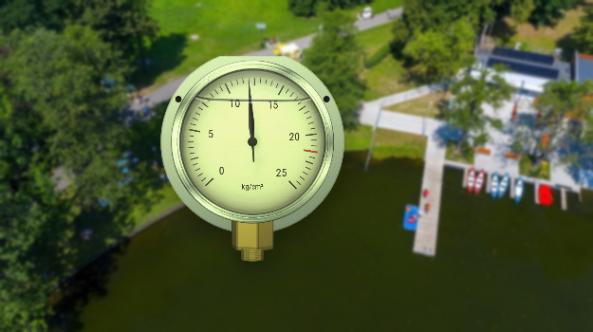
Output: 12 kg/cm²
